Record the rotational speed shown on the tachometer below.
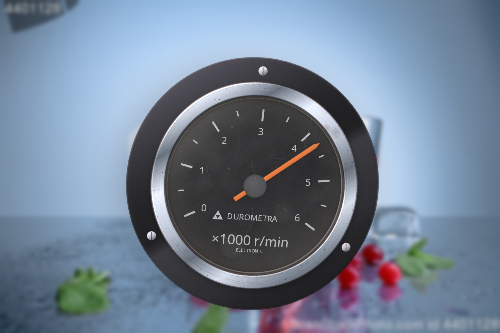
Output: 4250 rpm
